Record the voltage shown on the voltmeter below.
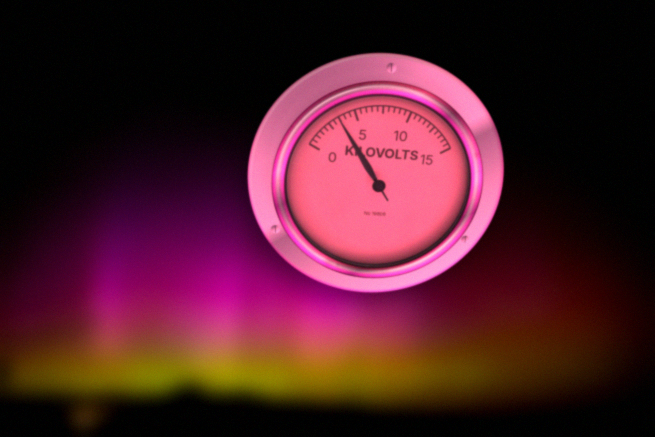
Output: 3.5 kV
